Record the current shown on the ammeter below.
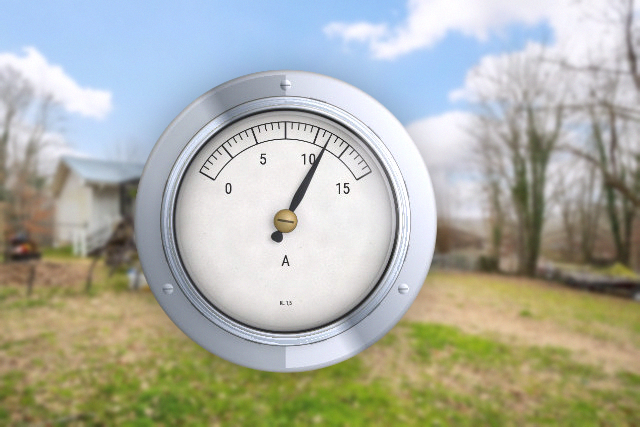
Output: 11 A
